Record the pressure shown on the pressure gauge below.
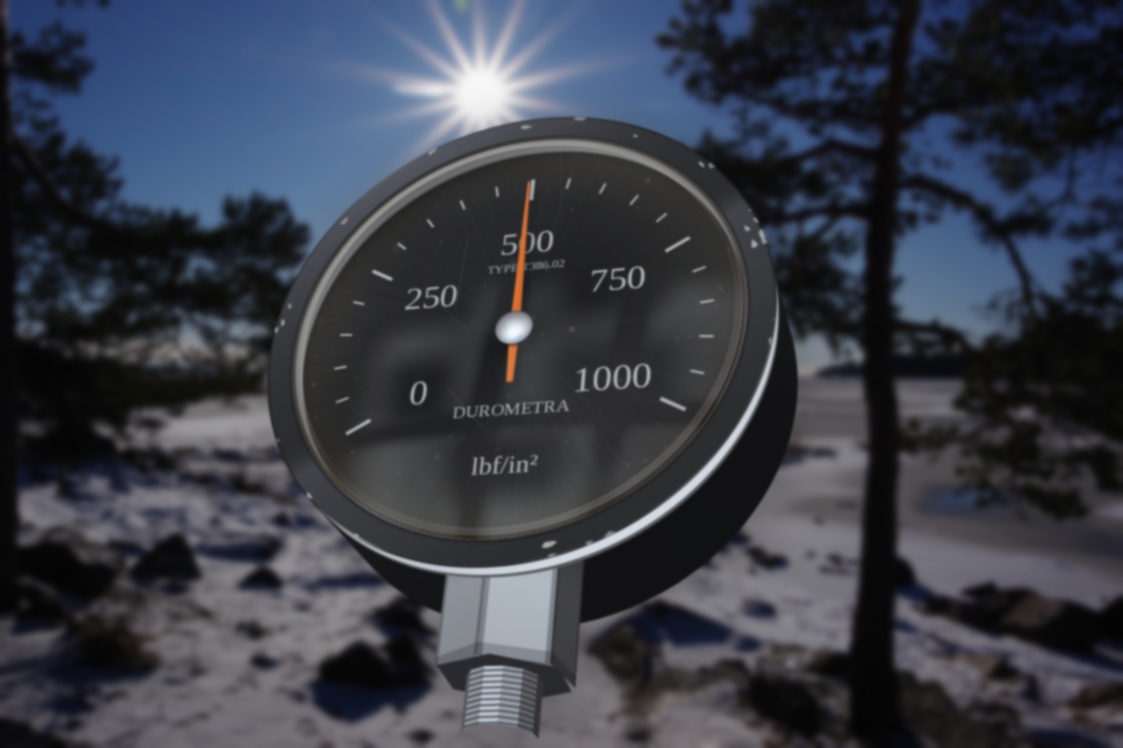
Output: 500 psi
